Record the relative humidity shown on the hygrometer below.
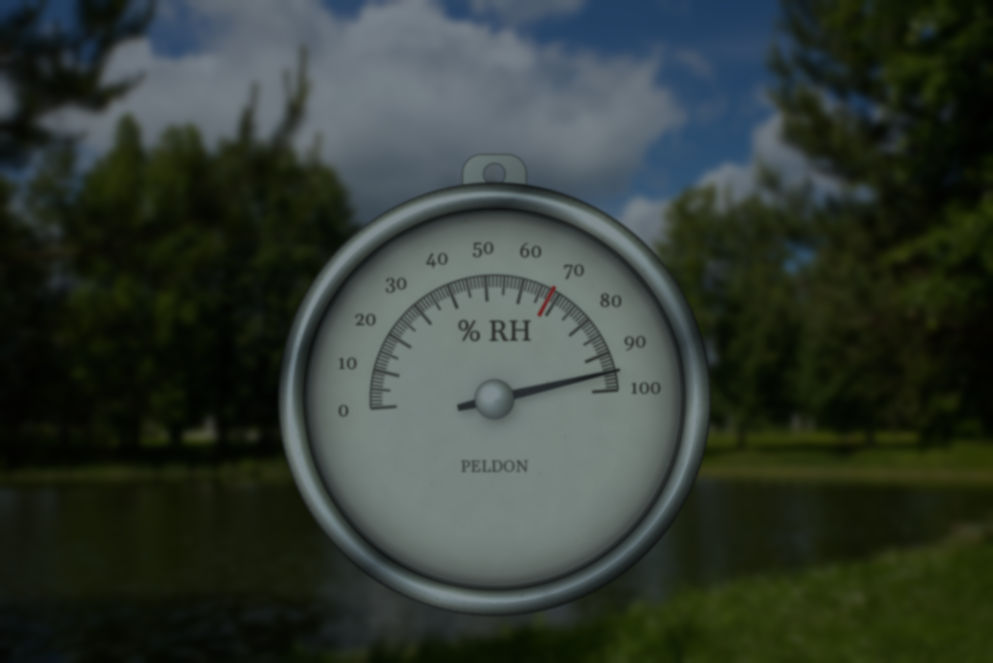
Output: 95 %
